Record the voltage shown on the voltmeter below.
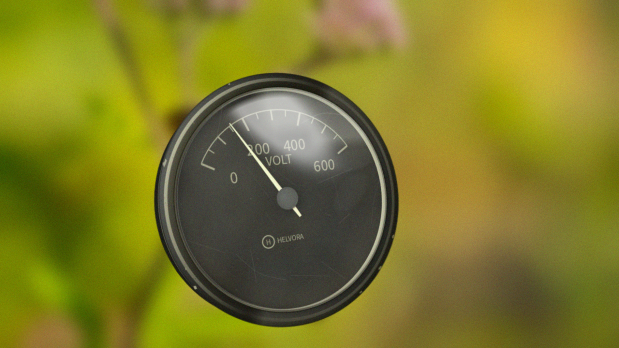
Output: 150 V
